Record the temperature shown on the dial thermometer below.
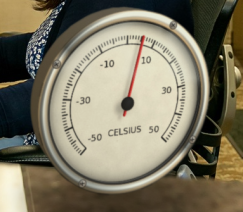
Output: 5 °C
